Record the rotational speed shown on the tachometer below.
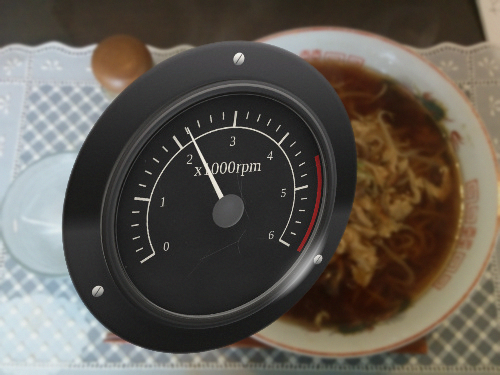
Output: 2200 rpm
